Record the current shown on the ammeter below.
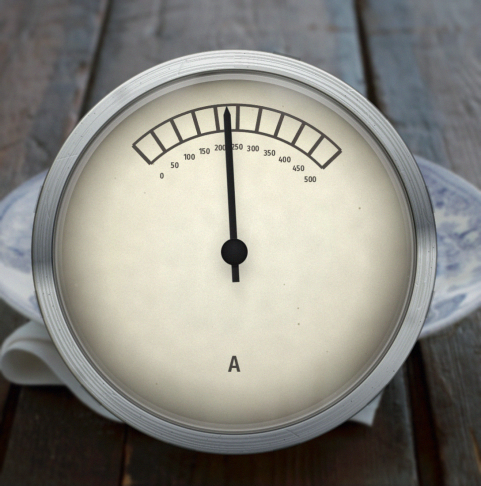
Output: 225 A
